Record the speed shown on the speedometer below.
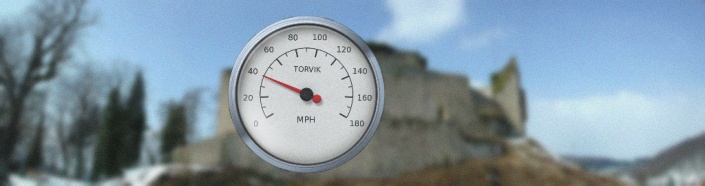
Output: 40 mph
